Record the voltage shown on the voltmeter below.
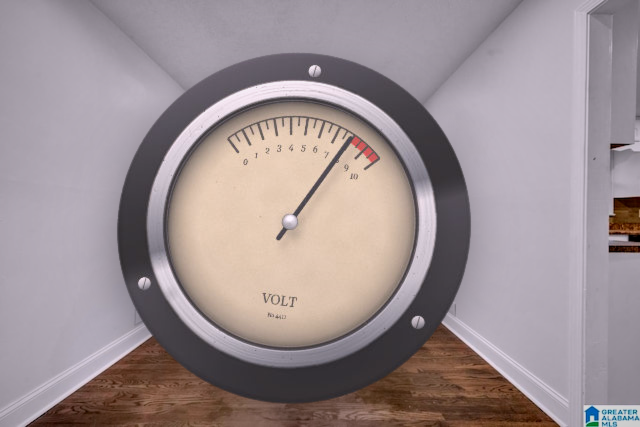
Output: 8 V
